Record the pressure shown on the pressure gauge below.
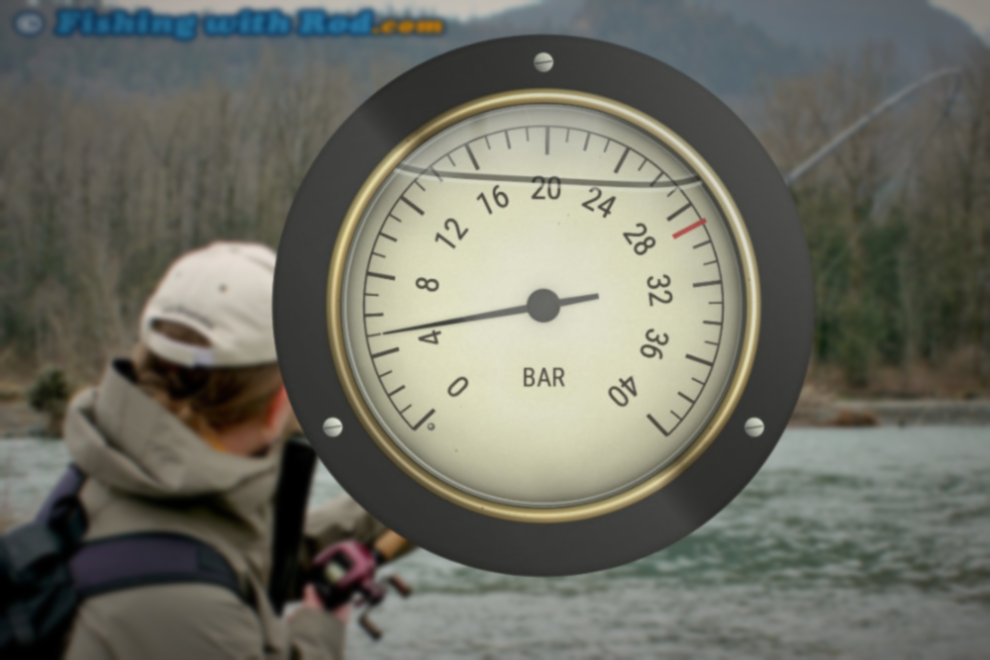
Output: 5 bar
